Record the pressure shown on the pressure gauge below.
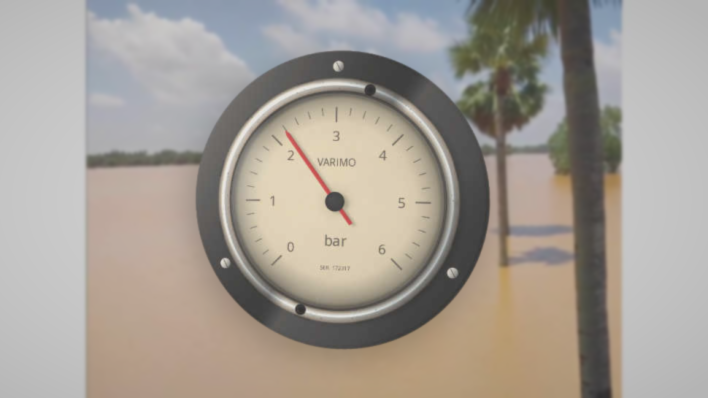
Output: 2.2 bar
